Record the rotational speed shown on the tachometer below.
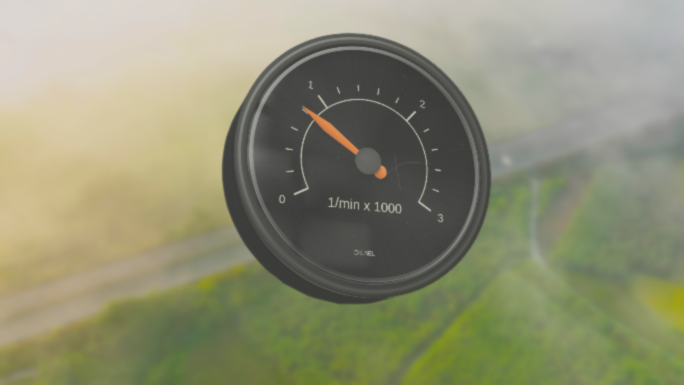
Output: 800 rpm
